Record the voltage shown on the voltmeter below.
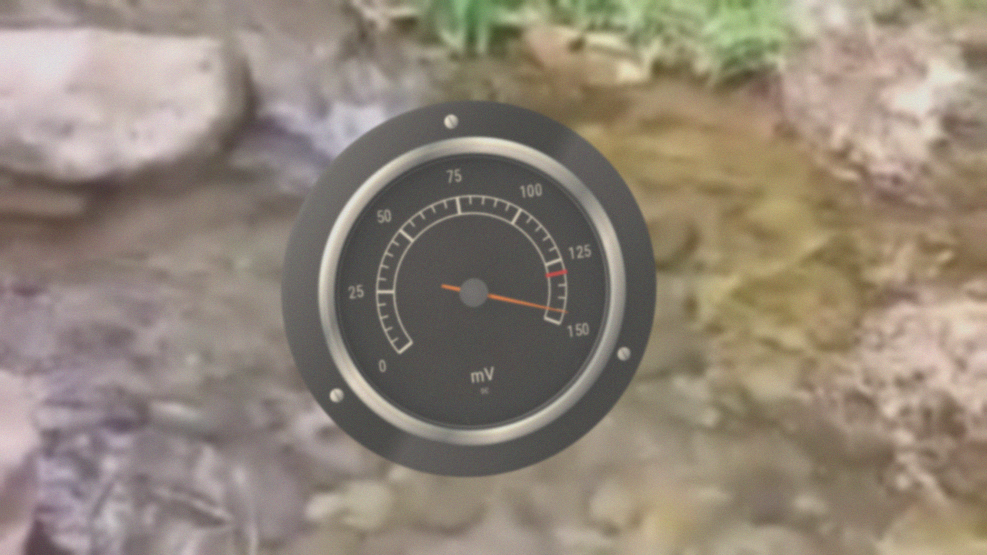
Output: 145 mV
